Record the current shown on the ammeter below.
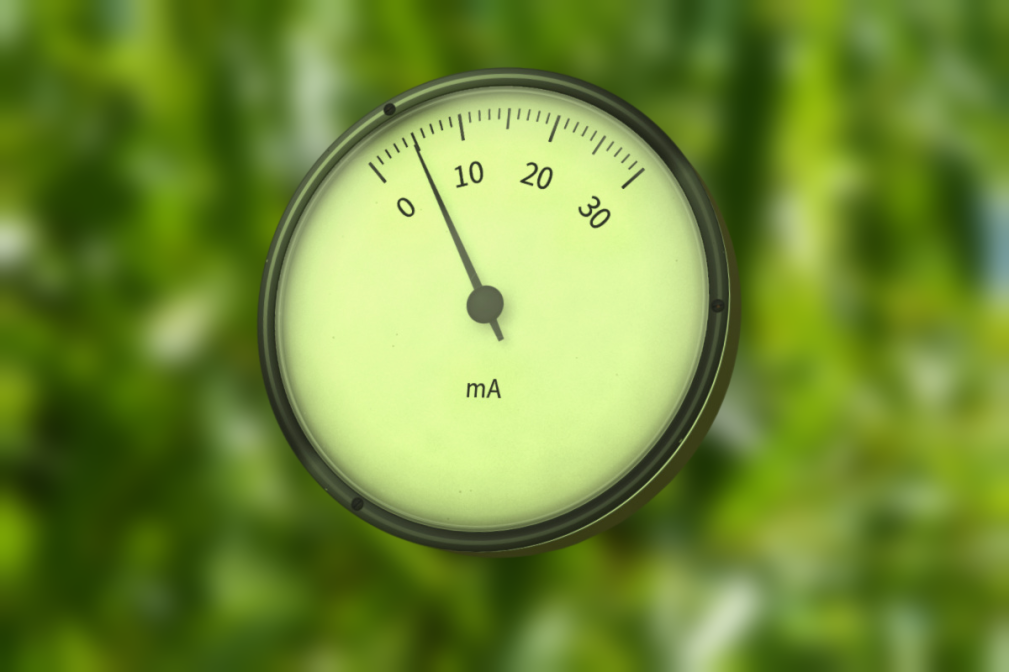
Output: 5 mA
